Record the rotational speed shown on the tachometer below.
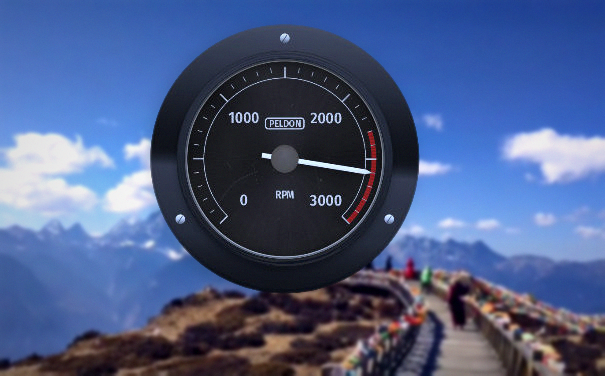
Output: 2600 rpm
